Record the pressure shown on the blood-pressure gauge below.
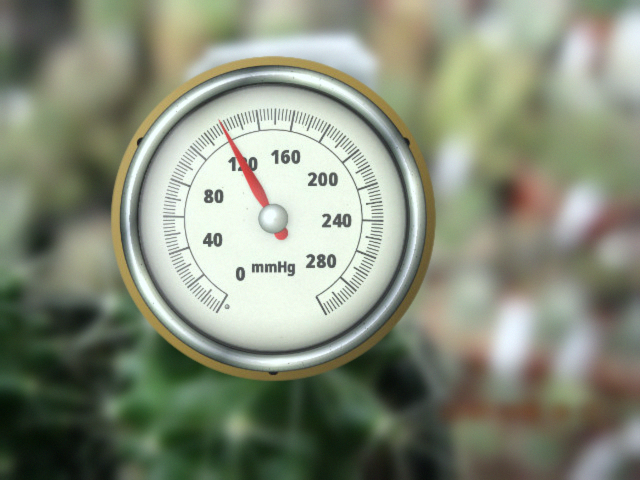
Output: 120 mmHg
